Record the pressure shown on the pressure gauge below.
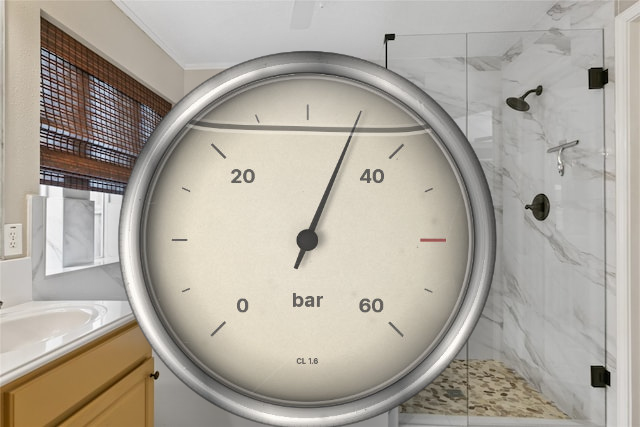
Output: 35 bar
